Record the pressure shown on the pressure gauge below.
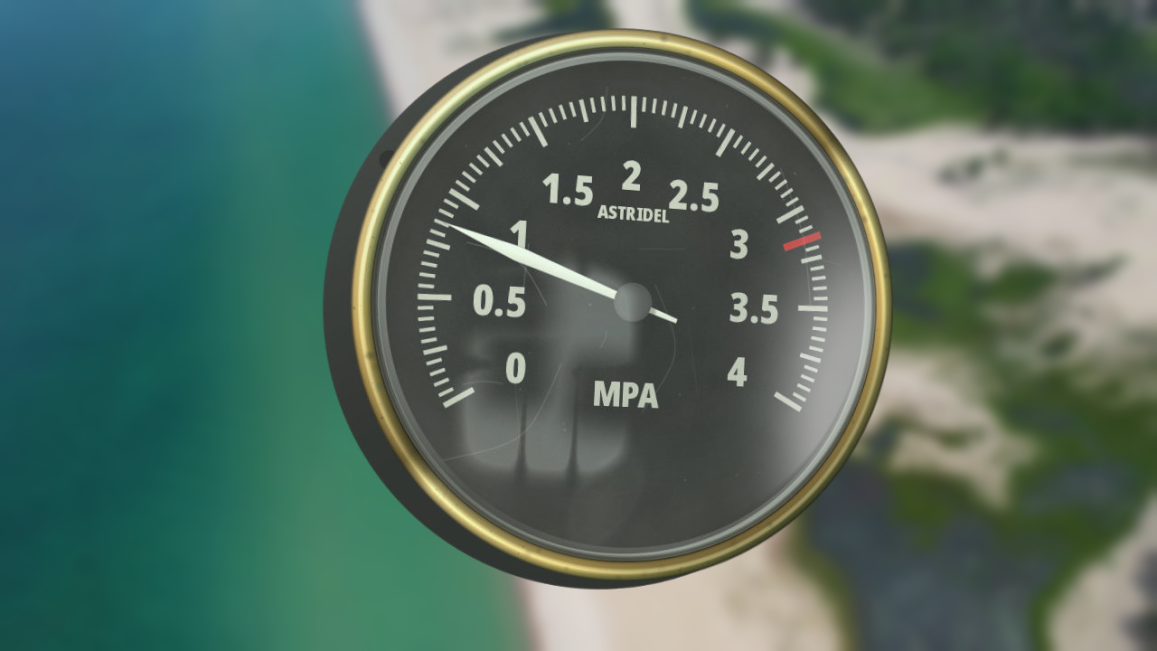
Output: 0.85 MPa
